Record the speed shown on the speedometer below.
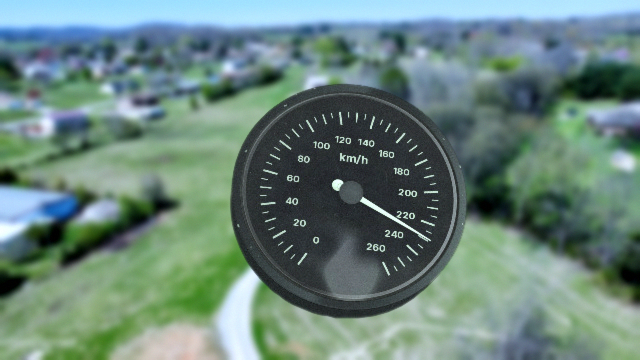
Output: 230 km/h
